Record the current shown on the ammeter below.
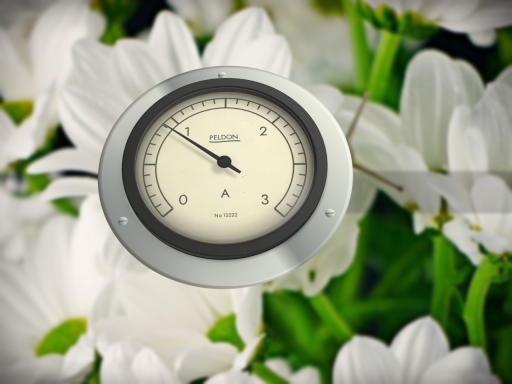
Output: 0.9 A
